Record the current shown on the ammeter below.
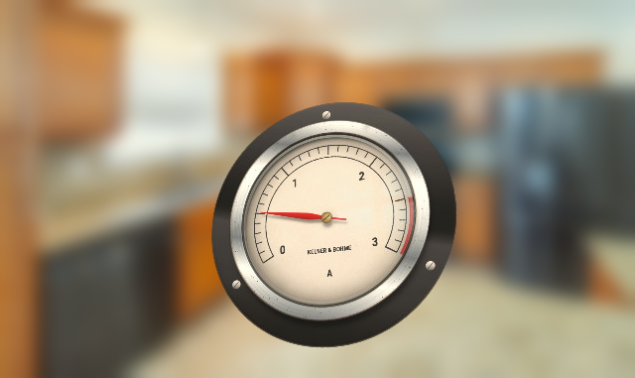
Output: 0.5 A
